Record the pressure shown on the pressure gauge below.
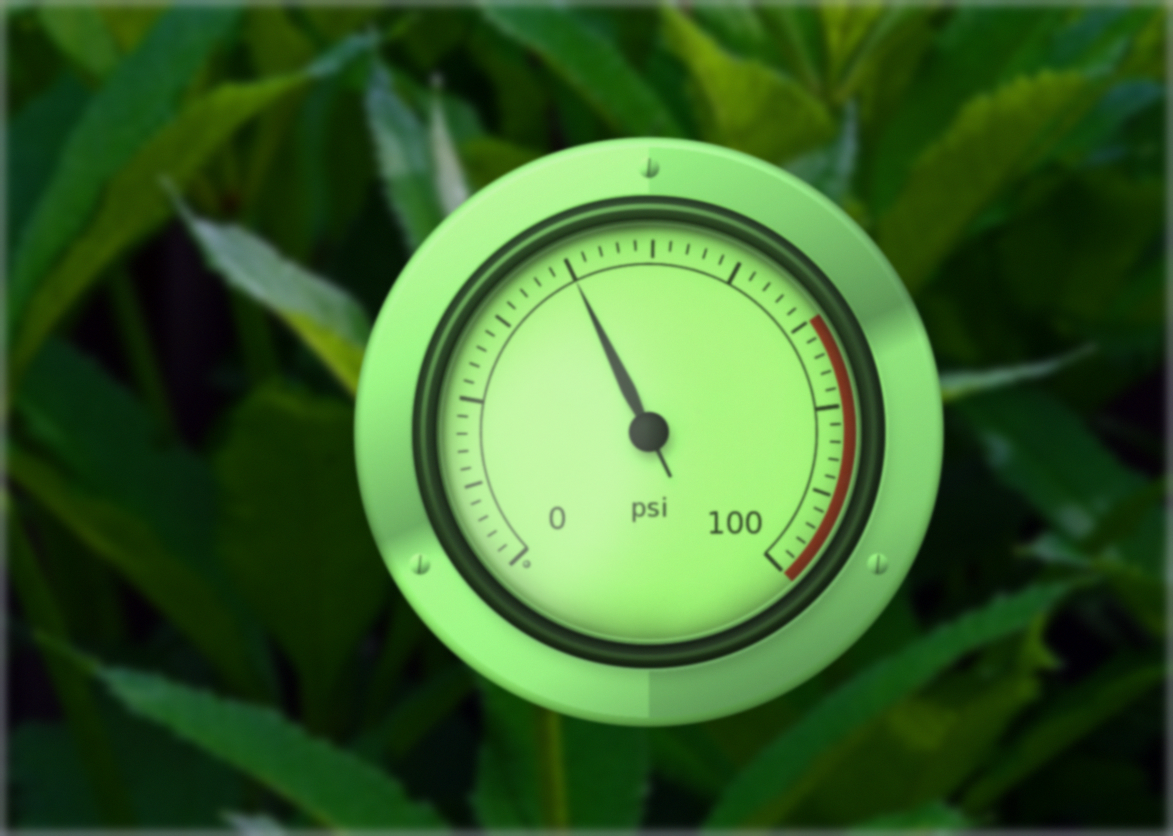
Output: 40 psi
